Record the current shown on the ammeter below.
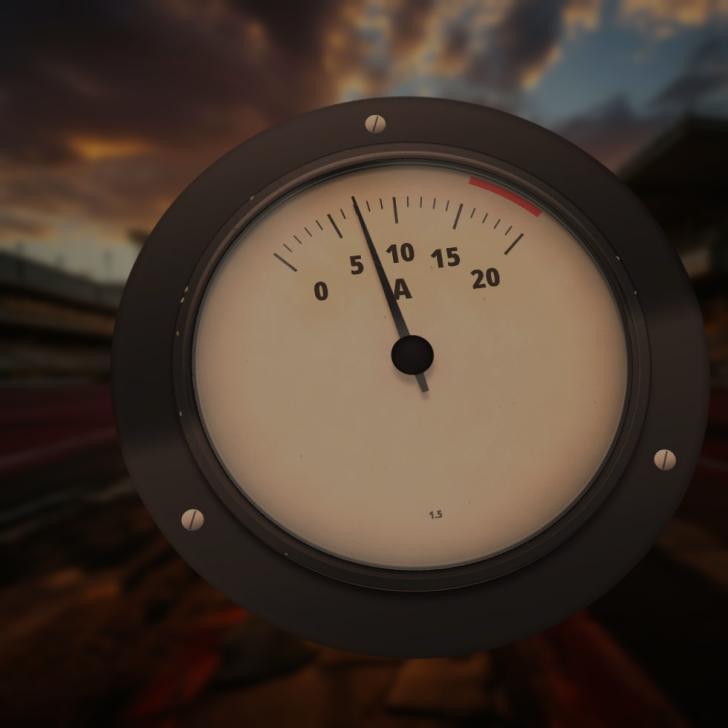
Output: 7 A
